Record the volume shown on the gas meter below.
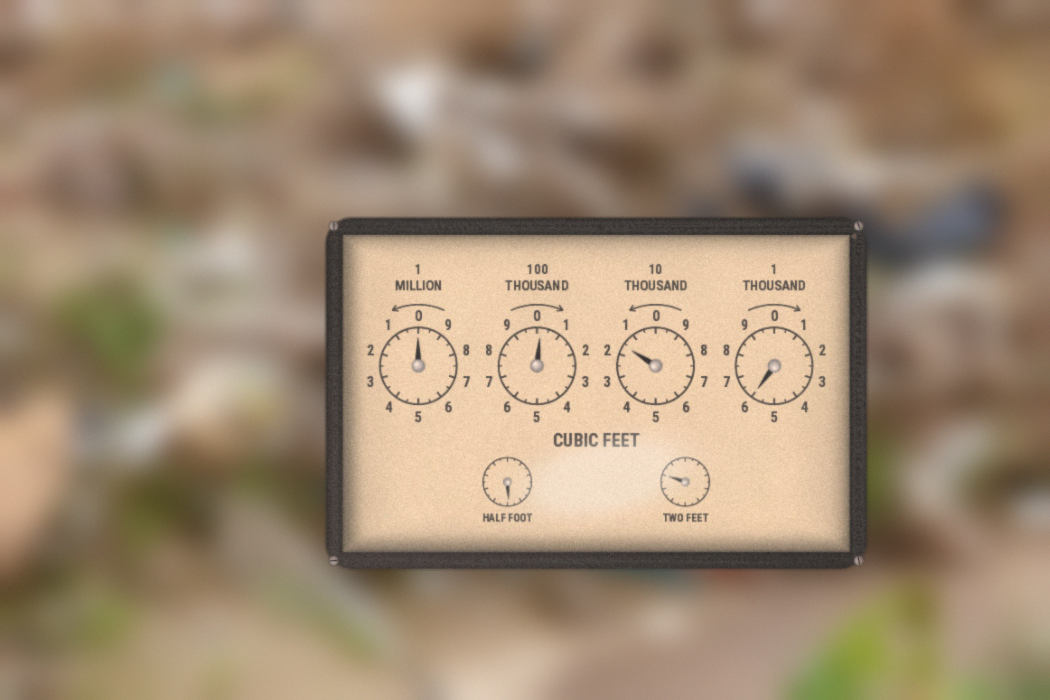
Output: 1600 ft³
